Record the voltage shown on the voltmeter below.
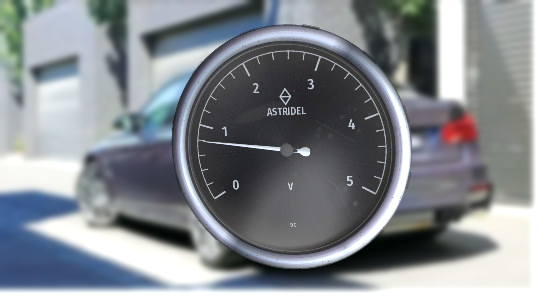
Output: 0.8 V
